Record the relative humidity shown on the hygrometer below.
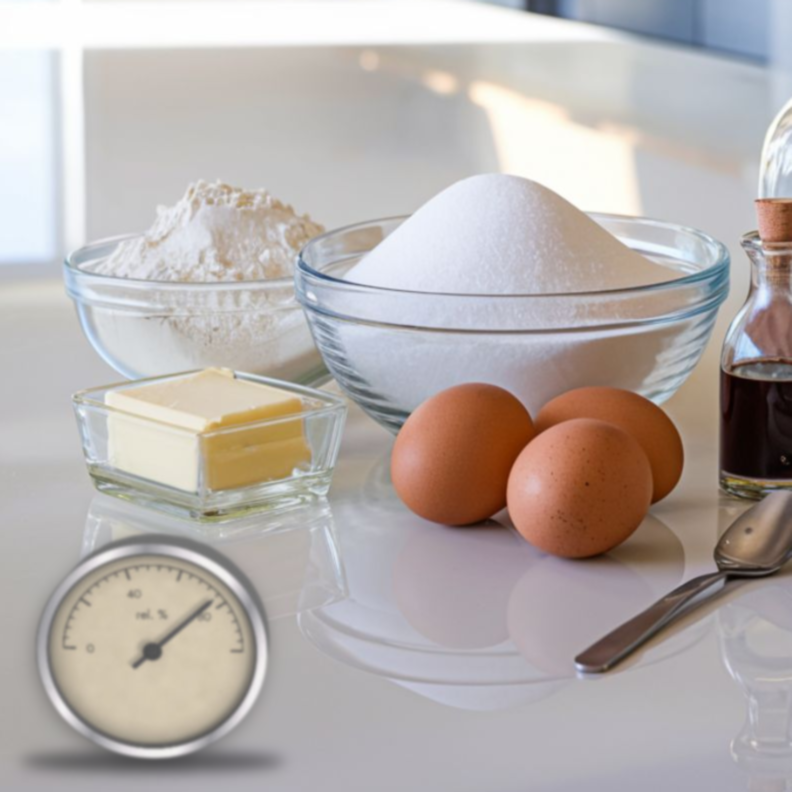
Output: 76 %
